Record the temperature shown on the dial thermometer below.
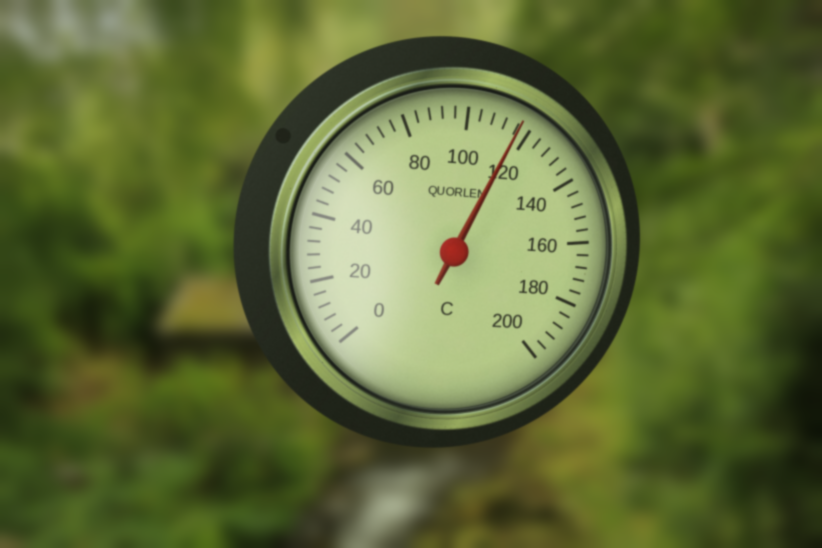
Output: 116 °C
